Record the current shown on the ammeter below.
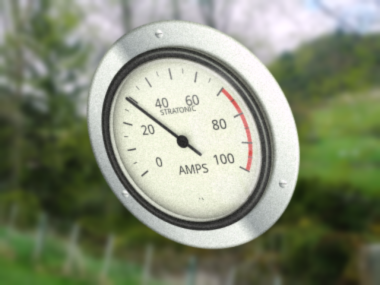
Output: 30 A
